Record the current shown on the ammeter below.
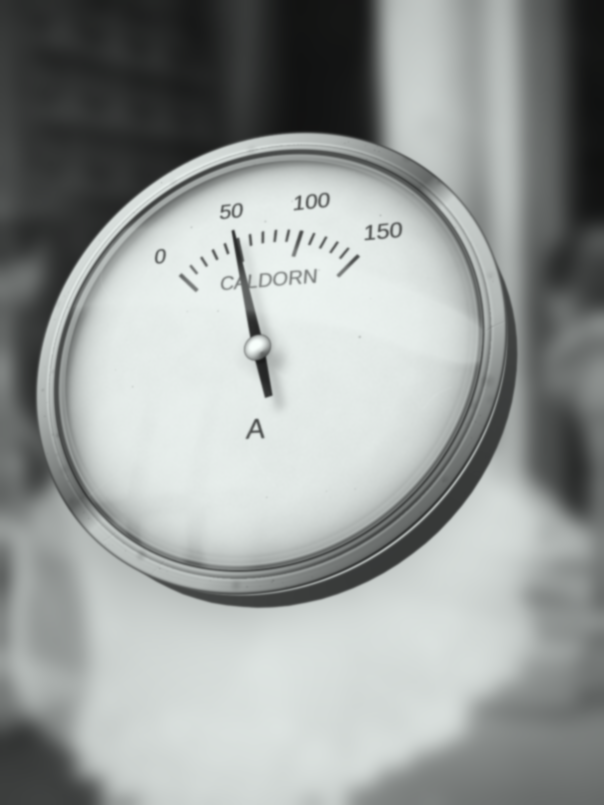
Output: 50 A
